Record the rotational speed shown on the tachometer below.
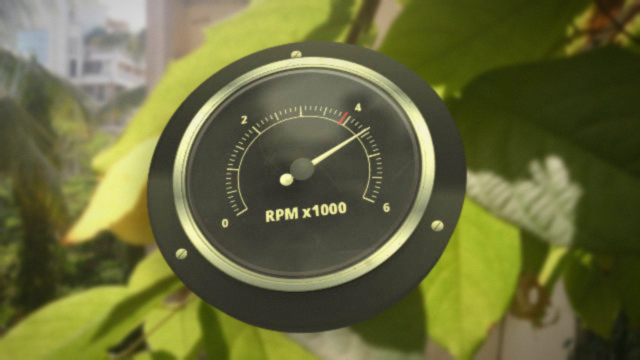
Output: 4500 rpm
